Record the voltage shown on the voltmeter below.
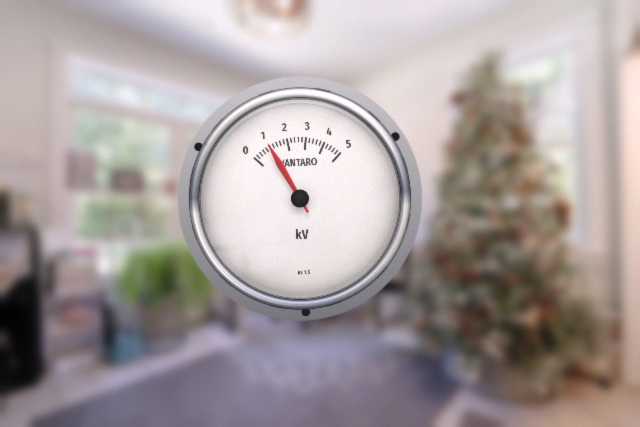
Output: 1 kV
